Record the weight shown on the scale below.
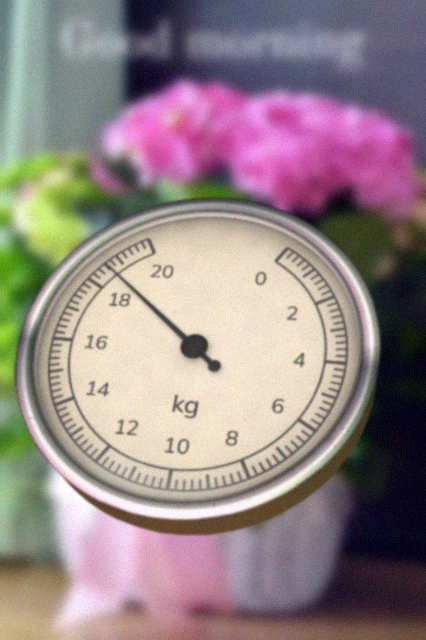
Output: 18.6 kg
